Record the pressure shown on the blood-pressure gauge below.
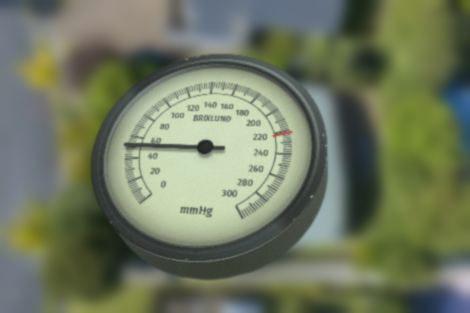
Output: 50 mmHg
